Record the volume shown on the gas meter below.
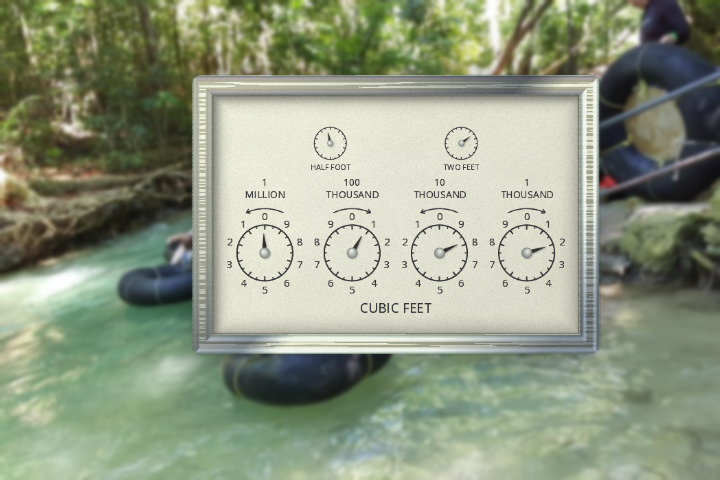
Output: 8200 ft³
